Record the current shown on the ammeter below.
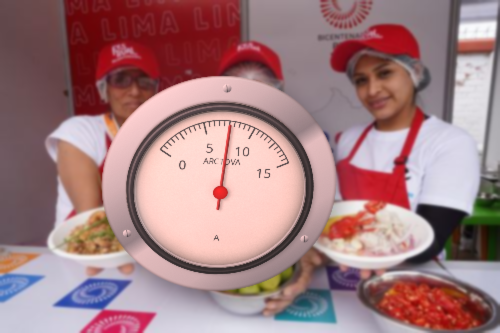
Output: 7.5 A
